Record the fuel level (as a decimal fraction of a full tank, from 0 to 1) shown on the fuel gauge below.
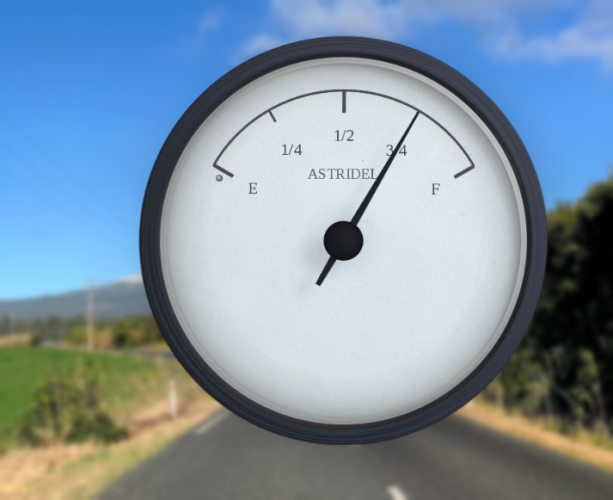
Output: 0.75
